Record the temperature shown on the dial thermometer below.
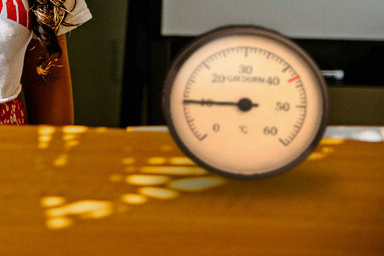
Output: 10 °C
